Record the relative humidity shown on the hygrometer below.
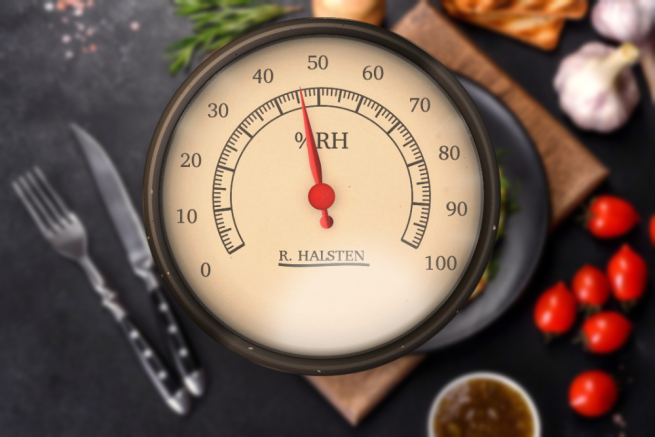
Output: 46 %
